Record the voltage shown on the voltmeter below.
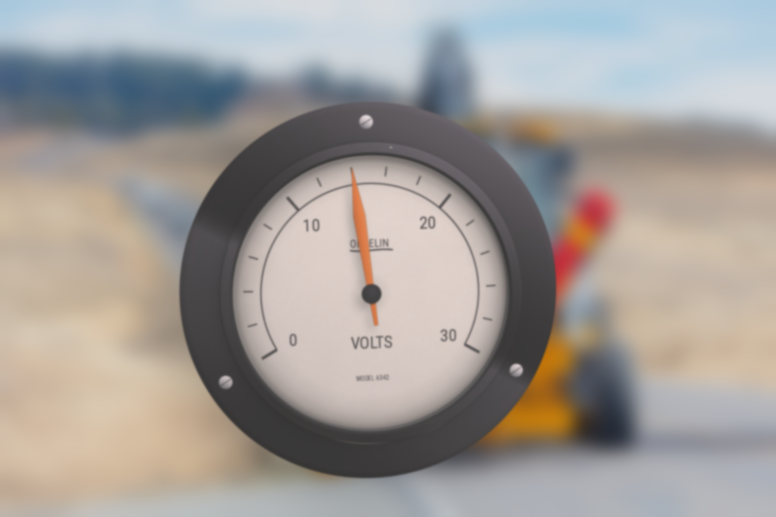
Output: 14 V
